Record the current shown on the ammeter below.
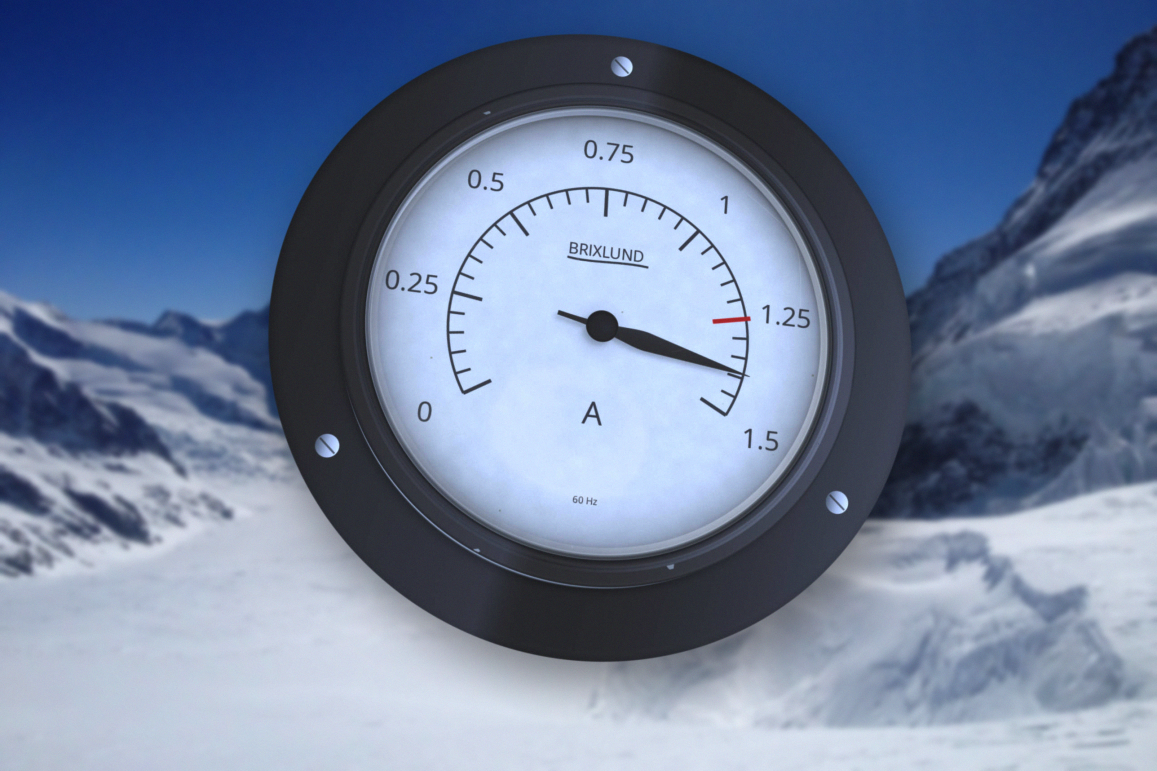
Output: 1.4 A
